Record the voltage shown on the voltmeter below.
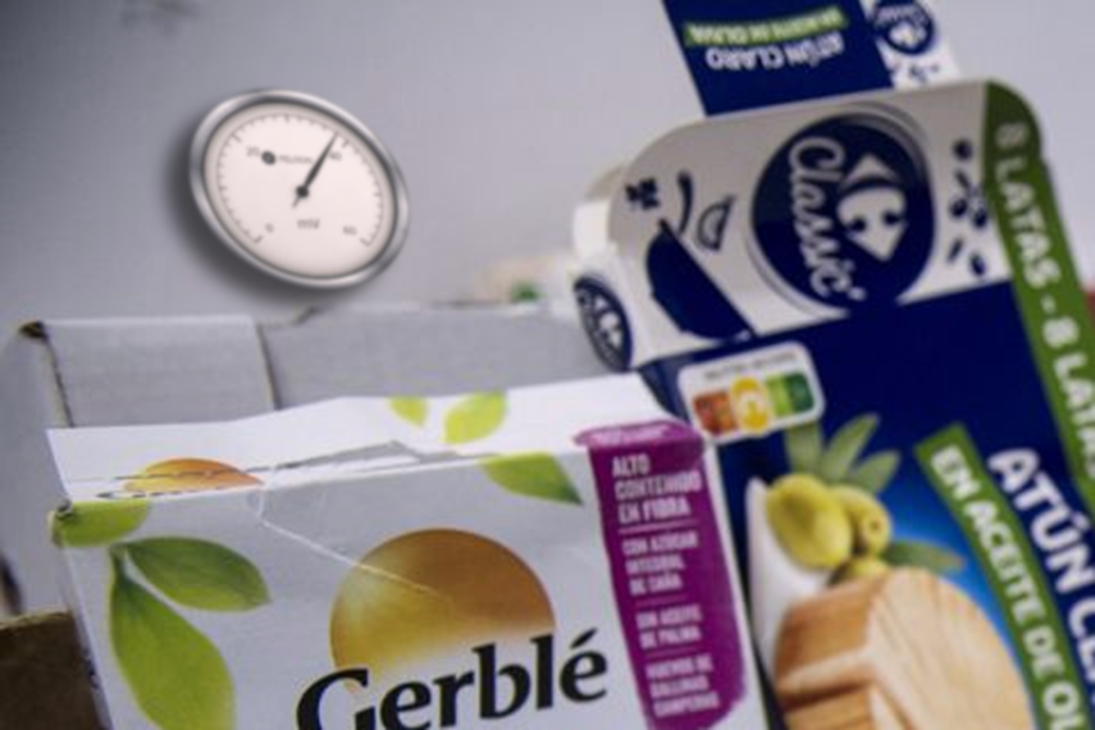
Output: 38 mV
